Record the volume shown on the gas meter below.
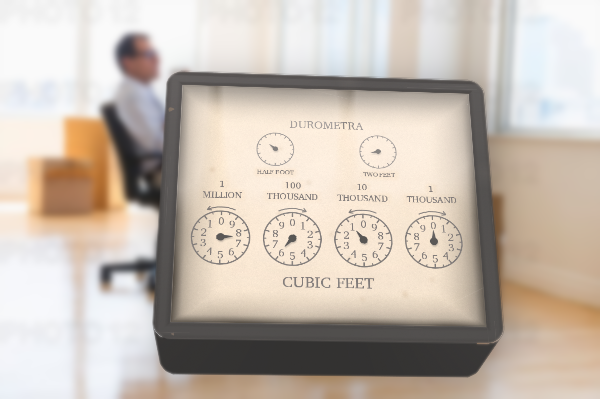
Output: 761000 ft³
